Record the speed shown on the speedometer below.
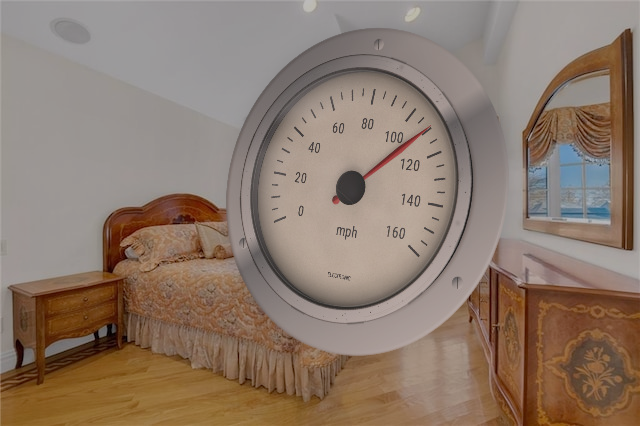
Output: 110 mph
